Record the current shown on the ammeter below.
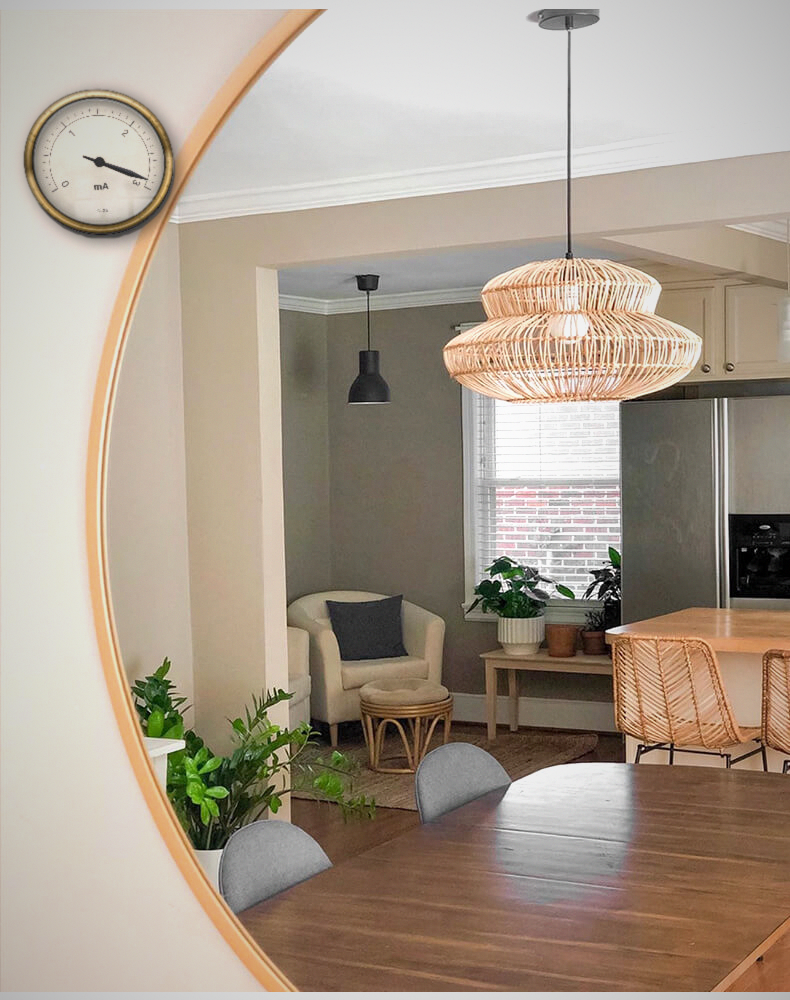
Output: 2.9 mA
